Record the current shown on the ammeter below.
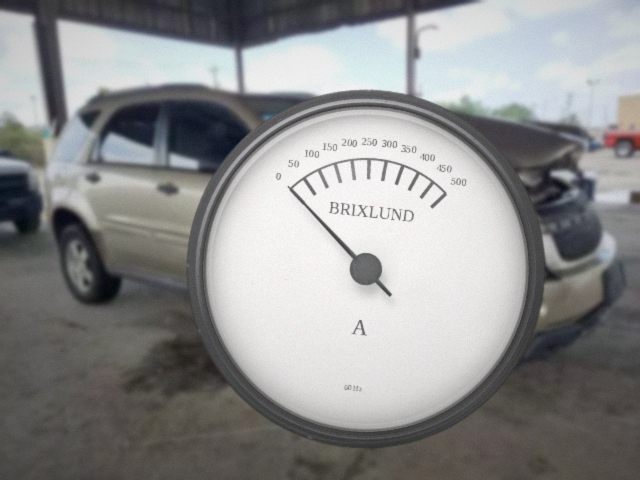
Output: 0 A
